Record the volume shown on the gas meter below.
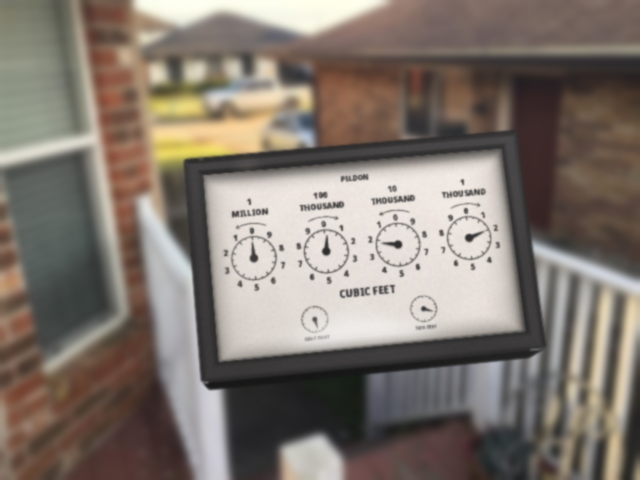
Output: 2200 ft³
